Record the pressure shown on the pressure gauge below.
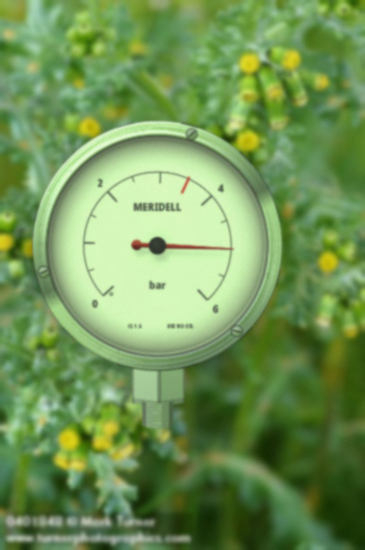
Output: 5 bar
